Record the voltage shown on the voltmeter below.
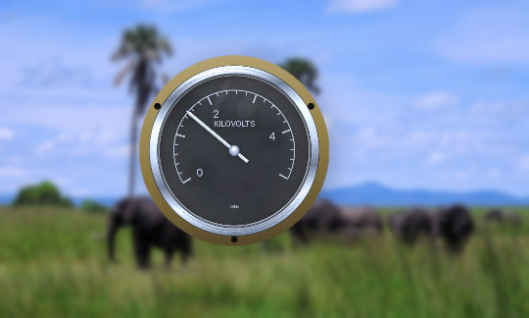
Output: 1.5 kV
